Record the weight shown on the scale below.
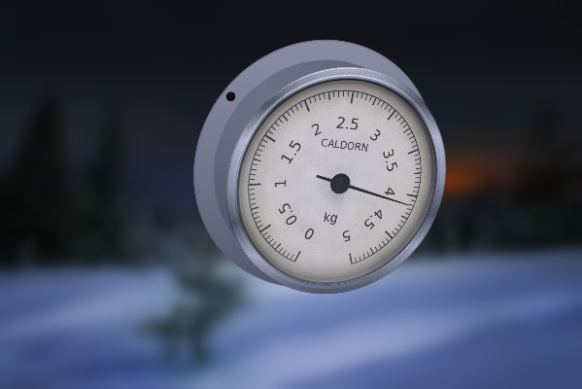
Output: 4.1 kg
